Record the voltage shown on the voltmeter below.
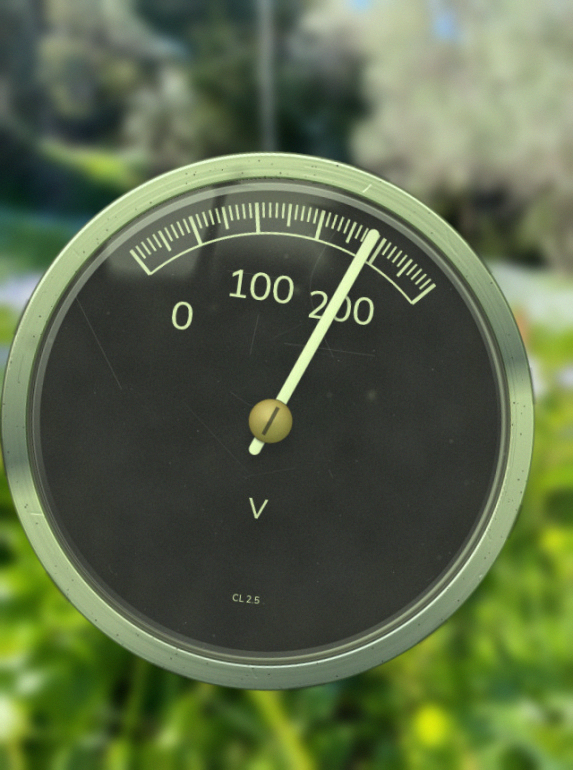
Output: 190 V
